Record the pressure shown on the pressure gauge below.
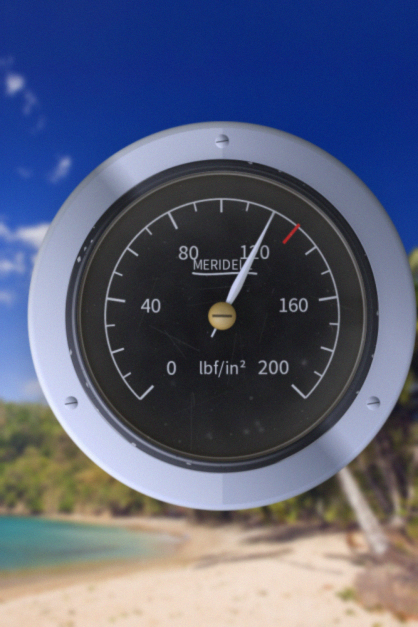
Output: 120 psi
